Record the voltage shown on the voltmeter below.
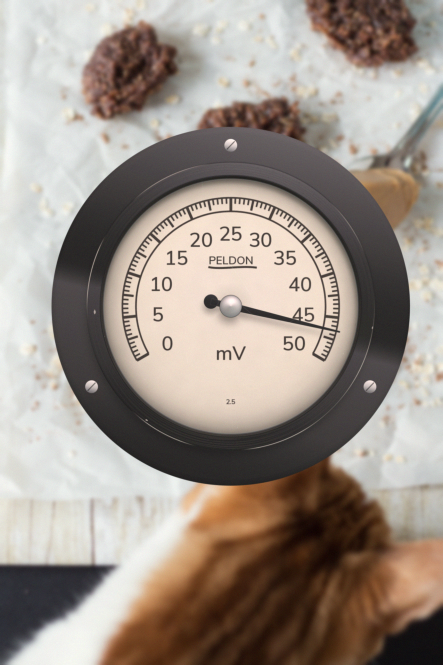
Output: 46.5 mV
